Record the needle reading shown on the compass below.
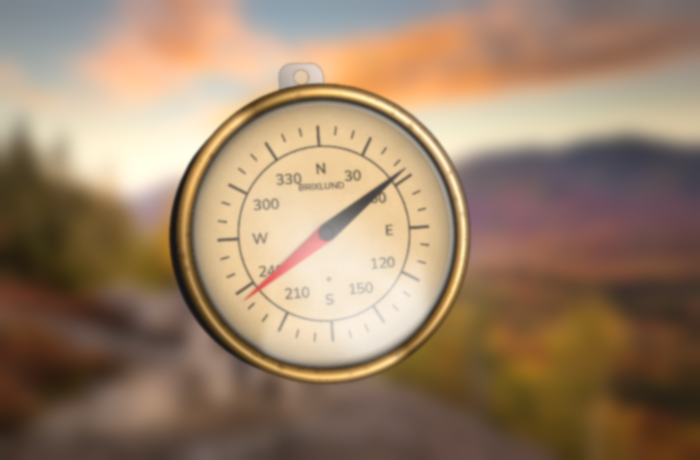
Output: 235 °
